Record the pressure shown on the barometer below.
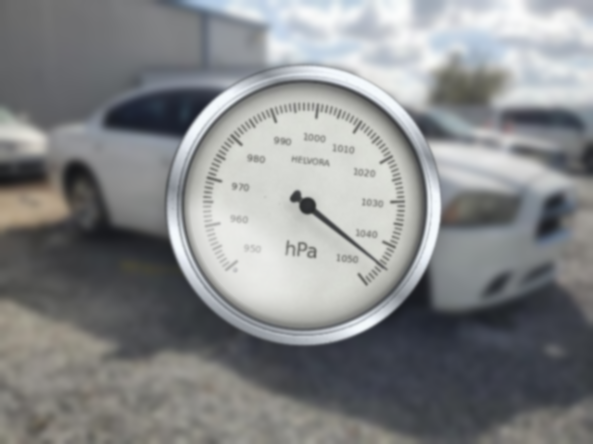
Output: 1045 hPa
